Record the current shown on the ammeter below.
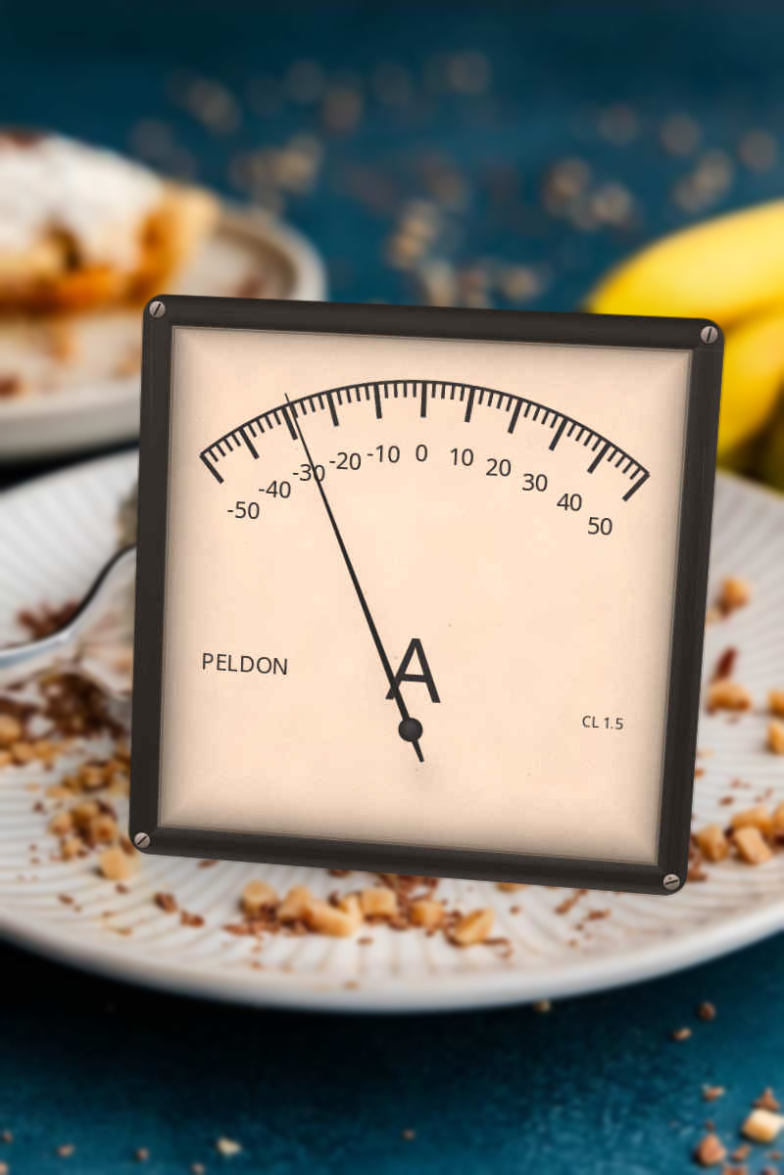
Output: -28 A
